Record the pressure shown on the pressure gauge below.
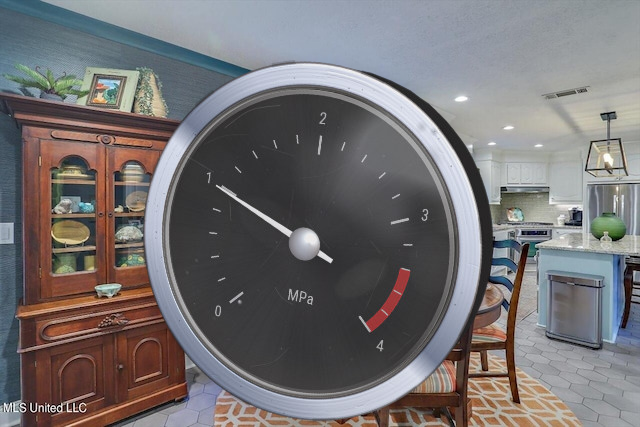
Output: 1 MPa
